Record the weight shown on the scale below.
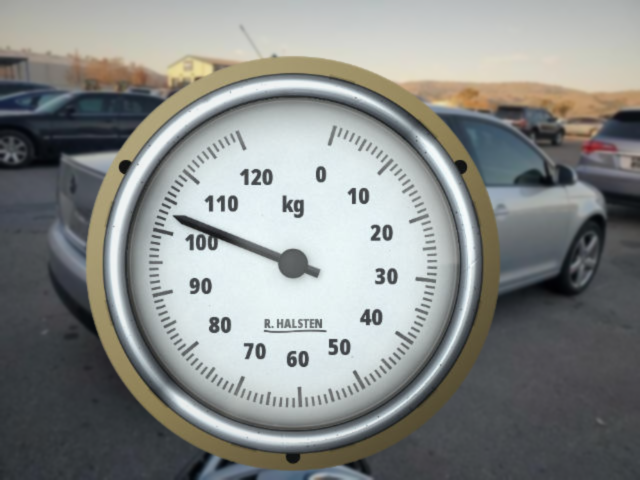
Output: 103 kg
